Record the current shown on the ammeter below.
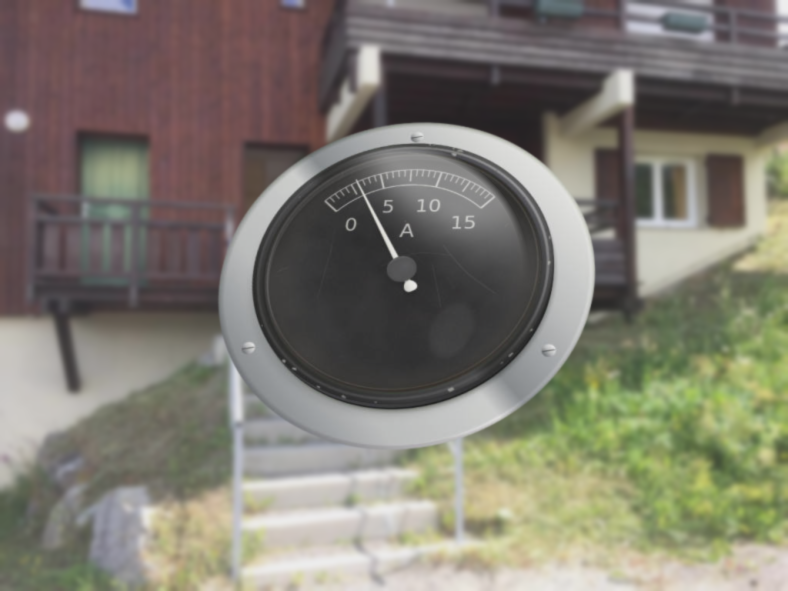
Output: 3 A
